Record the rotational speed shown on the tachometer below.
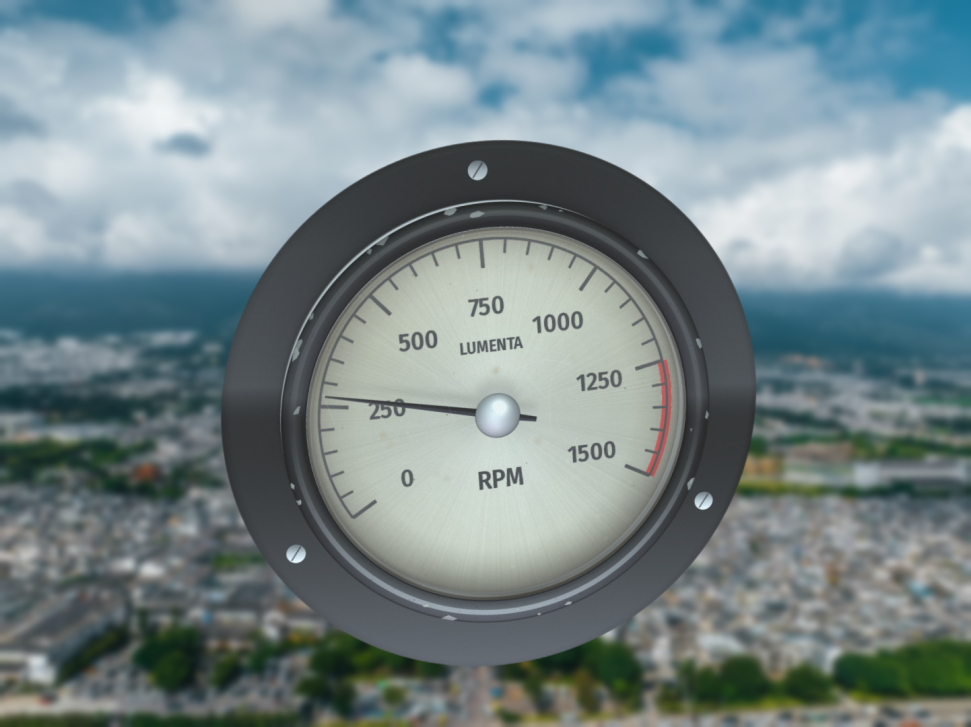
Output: 275 rpm
